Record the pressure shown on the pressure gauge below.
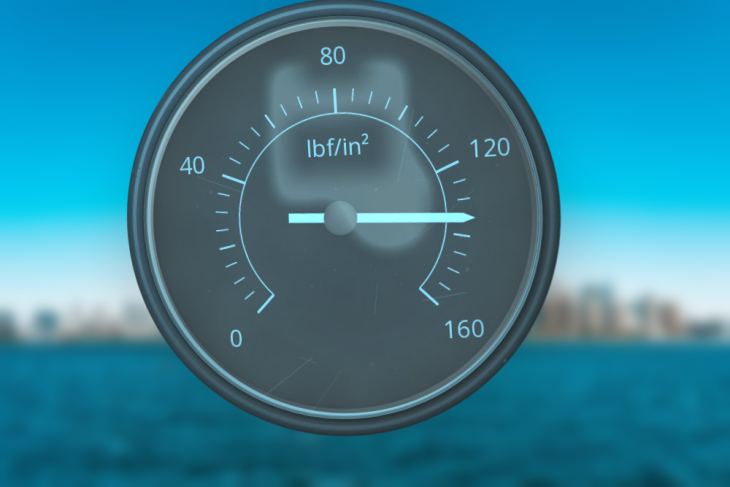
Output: 135 psi
